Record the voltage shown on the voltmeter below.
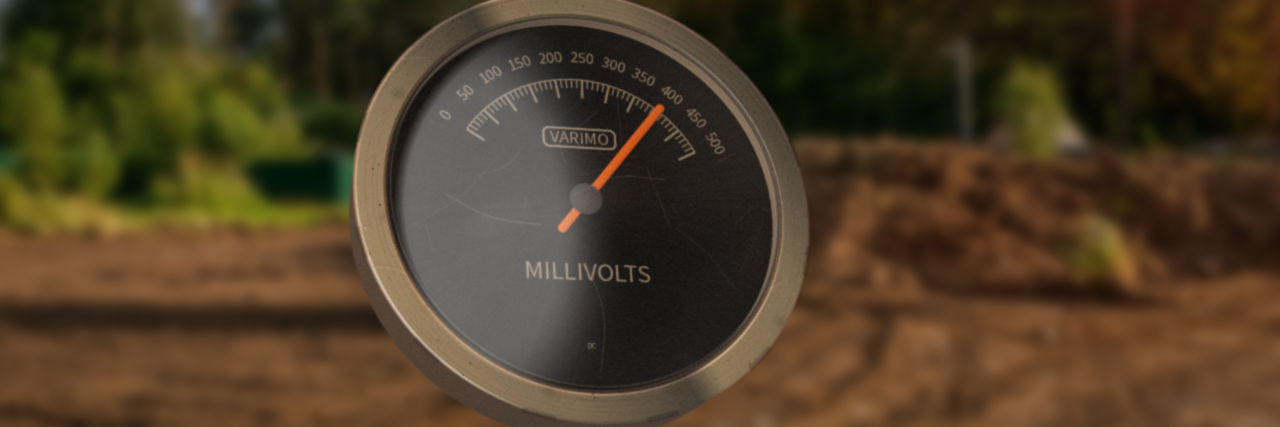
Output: 400 mV
